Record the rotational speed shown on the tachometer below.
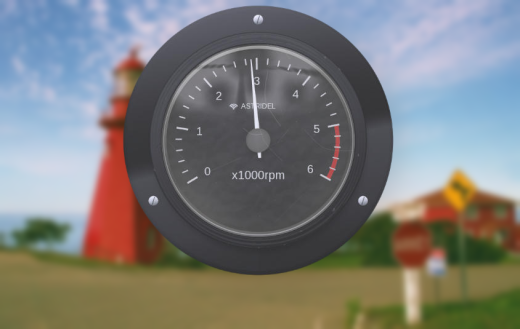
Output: 2900 rpm
